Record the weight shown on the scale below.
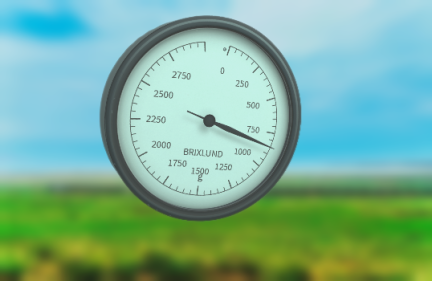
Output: 850 g
